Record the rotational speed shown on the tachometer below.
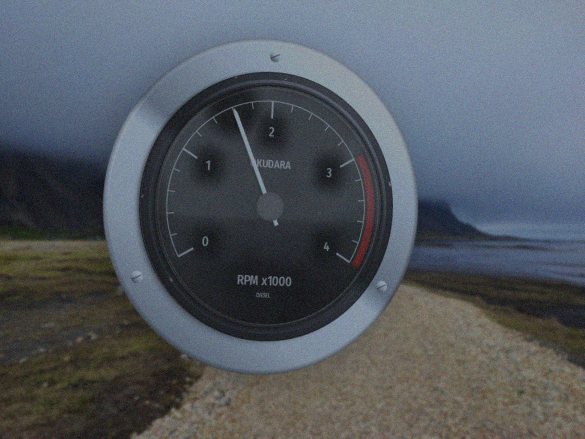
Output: 1600 rpm
